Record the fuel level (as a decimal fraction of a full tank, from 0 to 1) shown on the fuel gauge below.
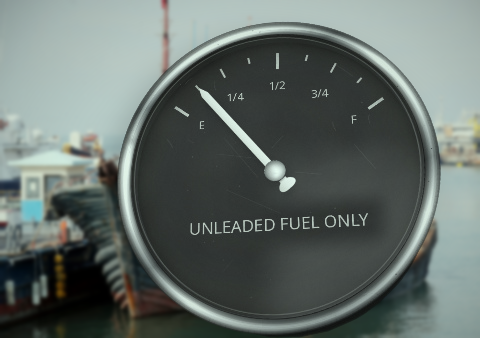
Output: 0.125
